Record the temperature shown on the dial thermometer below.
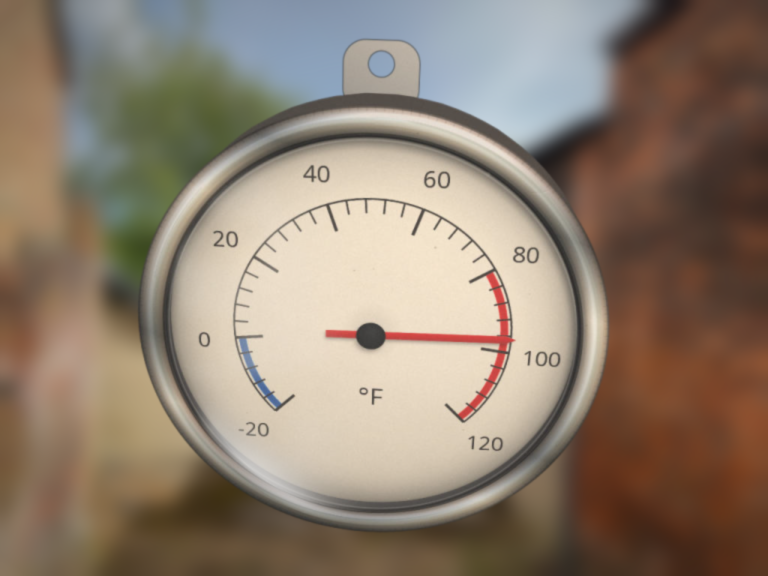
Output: 96 °F
